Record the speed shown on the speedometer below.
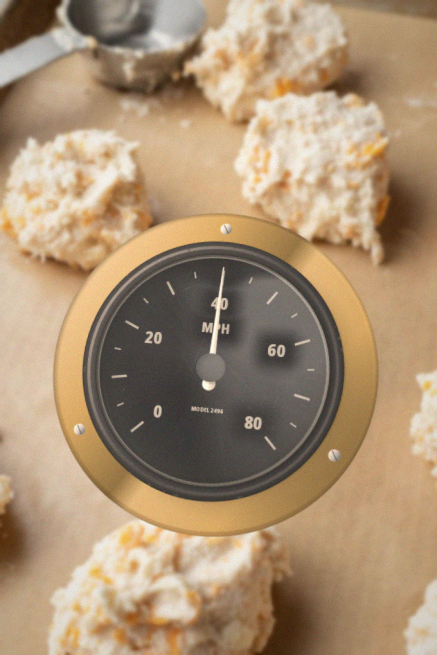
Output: 40 mph
